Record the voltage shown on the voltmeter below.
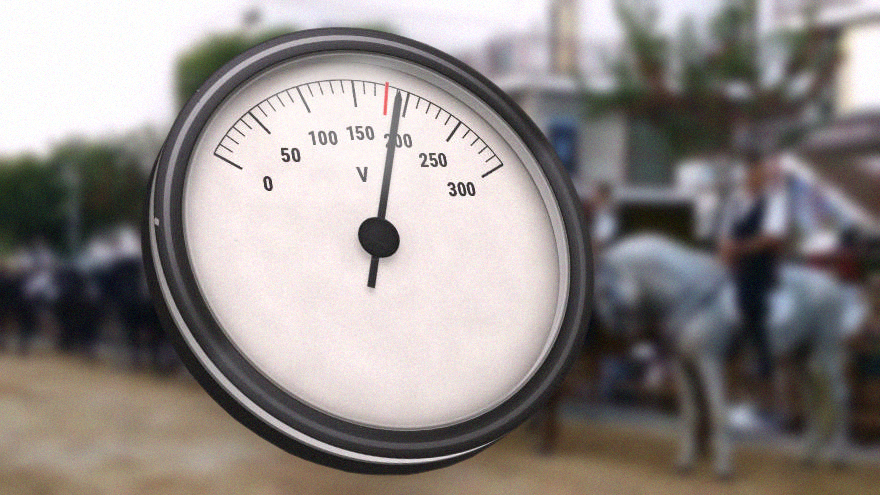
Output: 190 V
